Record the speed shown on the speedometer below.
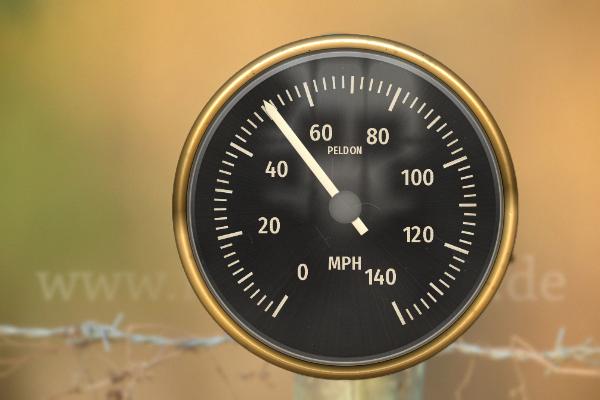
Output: 51 mph
